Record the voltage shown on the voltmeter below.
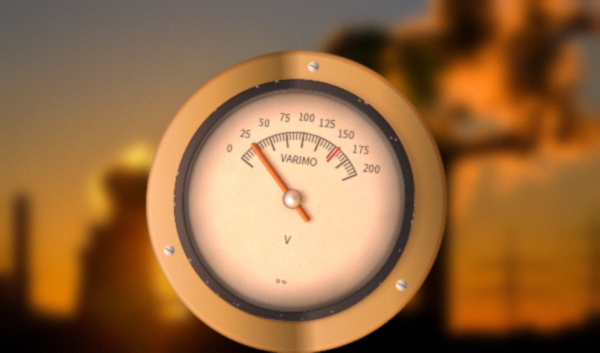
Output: 25 V
